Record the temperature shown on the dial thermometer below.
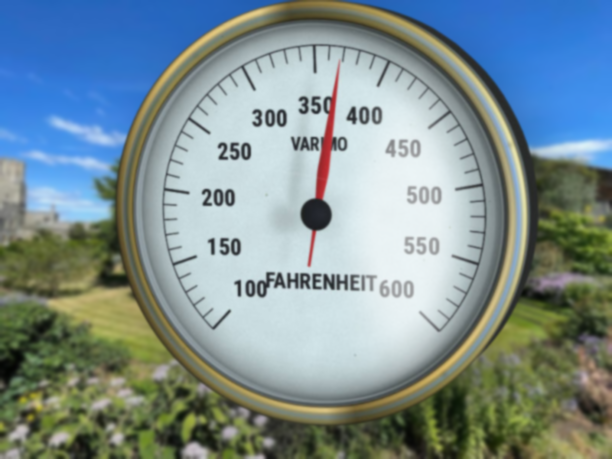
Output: 370 °F
